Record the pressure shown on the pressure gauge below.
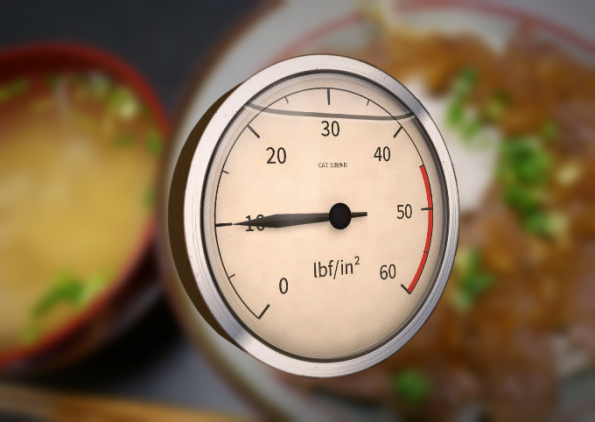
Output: 10 psi
